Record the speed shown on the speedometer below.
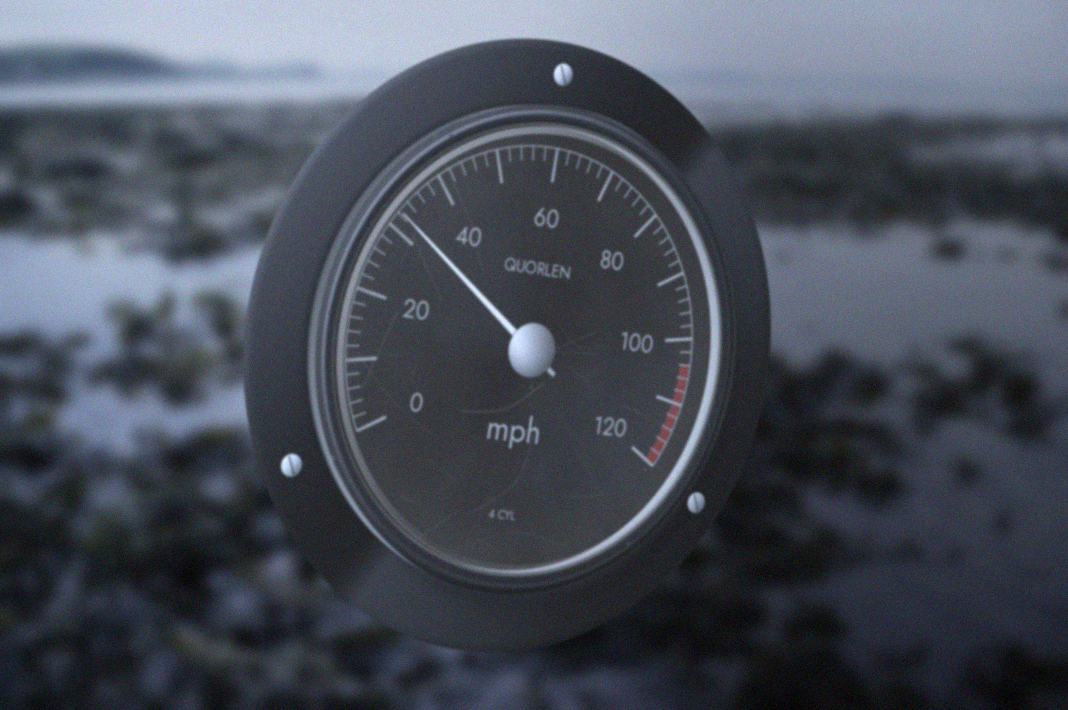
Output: 32 mph
